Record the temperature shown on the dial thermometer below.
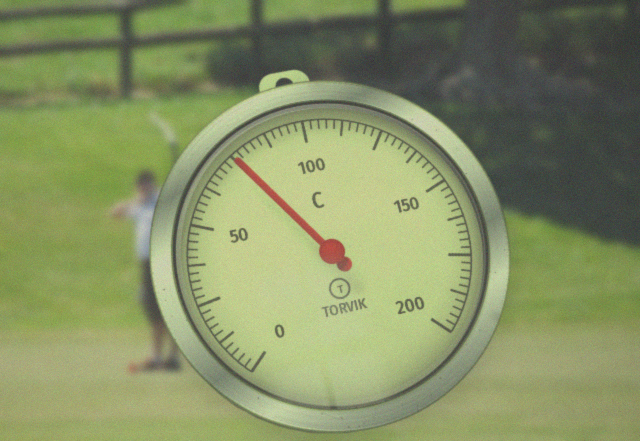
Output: 75 °C
